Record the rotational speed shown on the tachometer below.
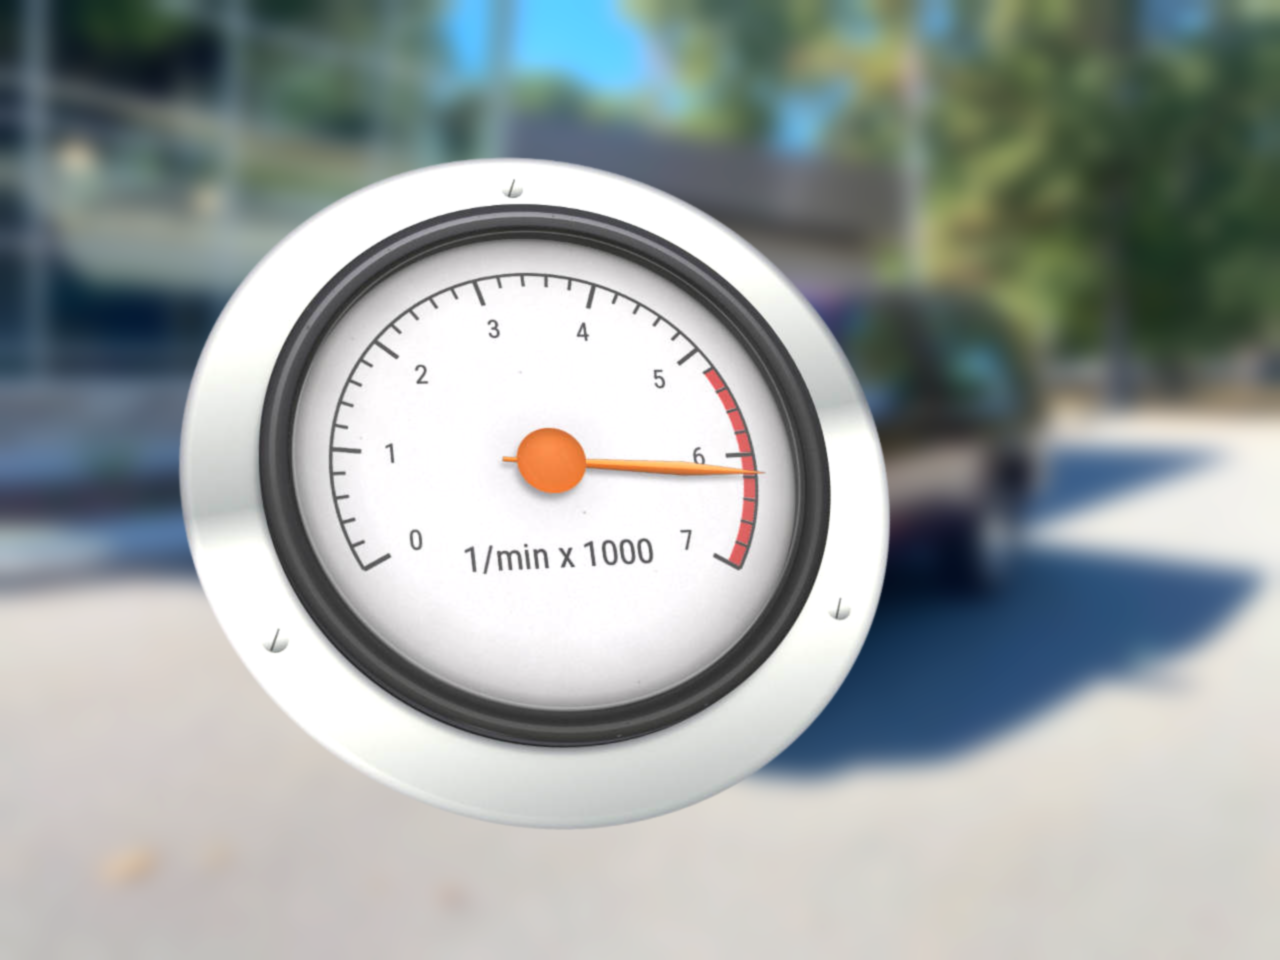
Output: 6200 rpm
